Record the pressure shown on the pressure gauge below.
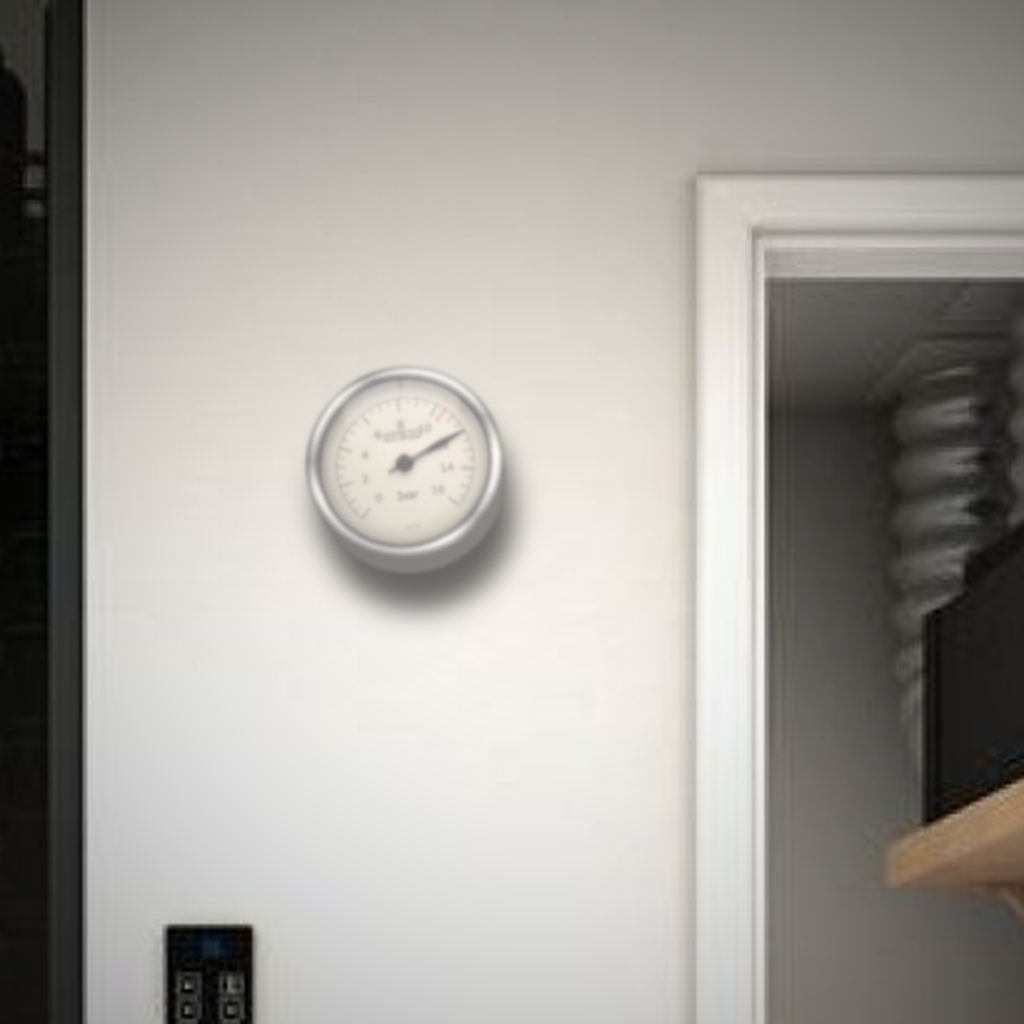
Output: 12 bar
